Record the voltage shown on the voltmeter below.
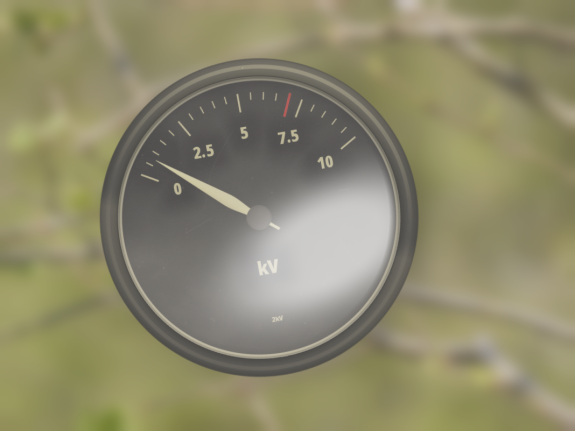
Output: 0.75 kV
